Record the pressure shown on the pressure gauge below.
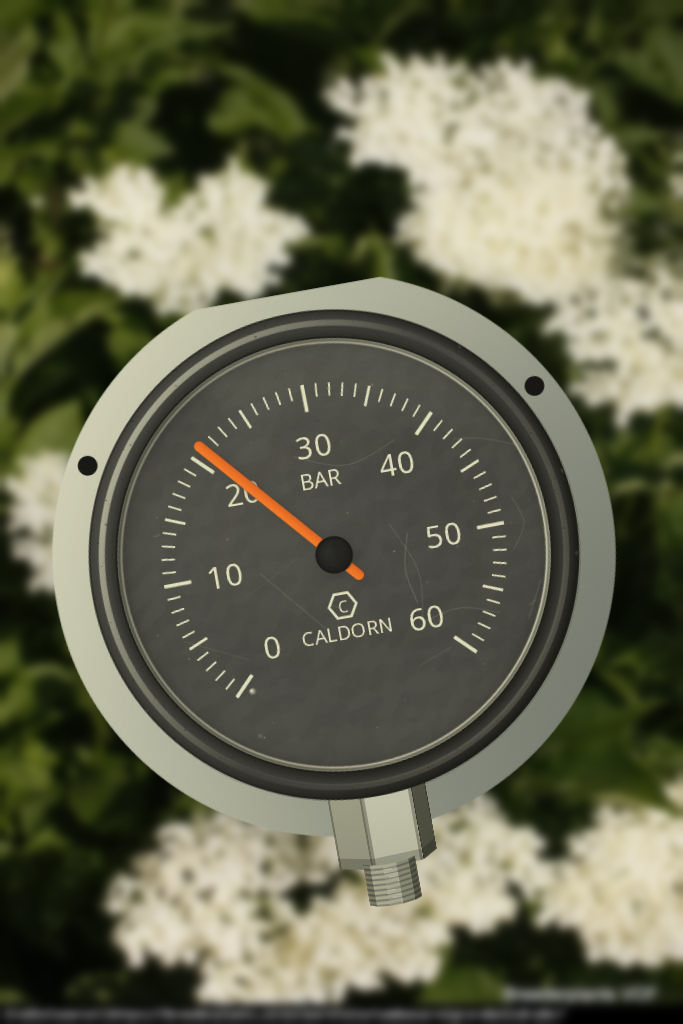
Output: 21 bar
